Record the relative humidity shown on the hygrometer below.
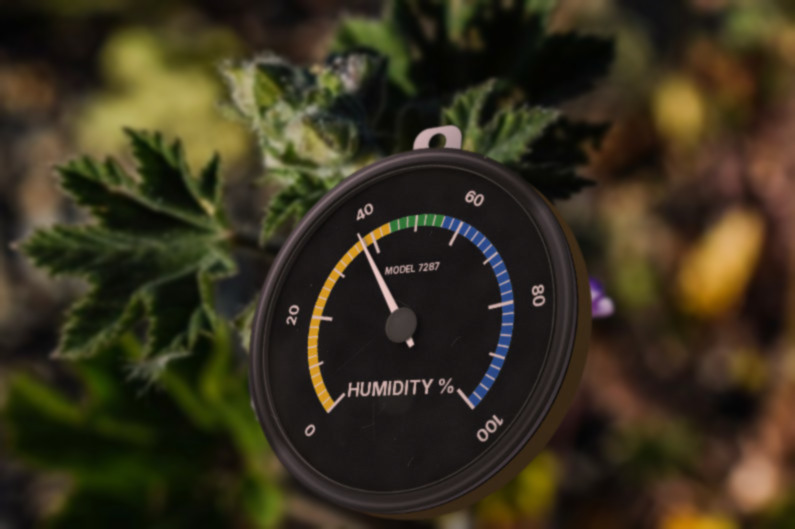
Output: 38 %
